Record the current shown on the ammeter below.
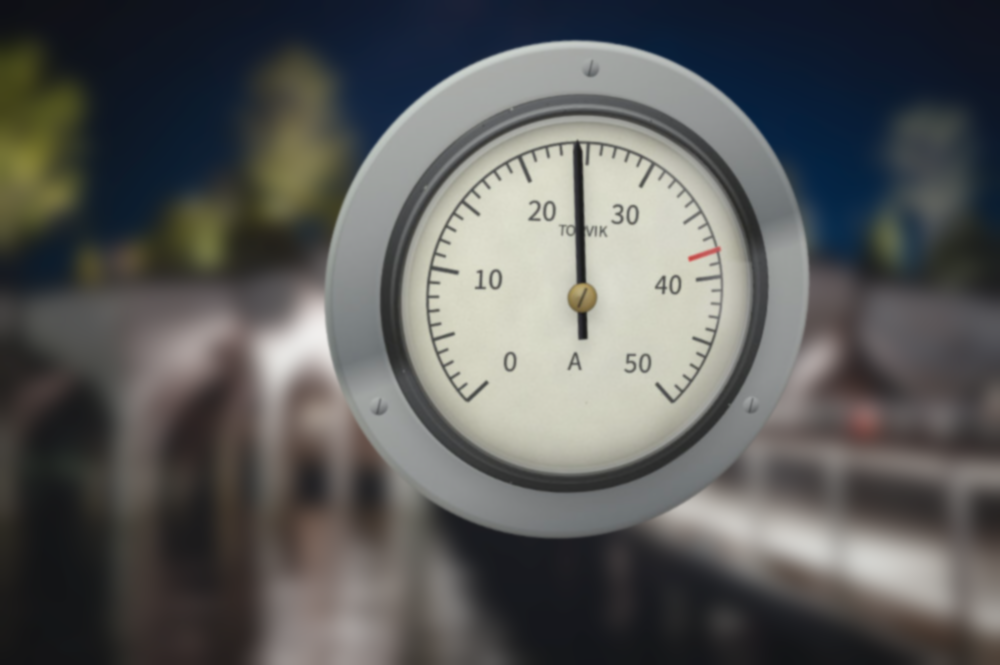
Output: 24 A
